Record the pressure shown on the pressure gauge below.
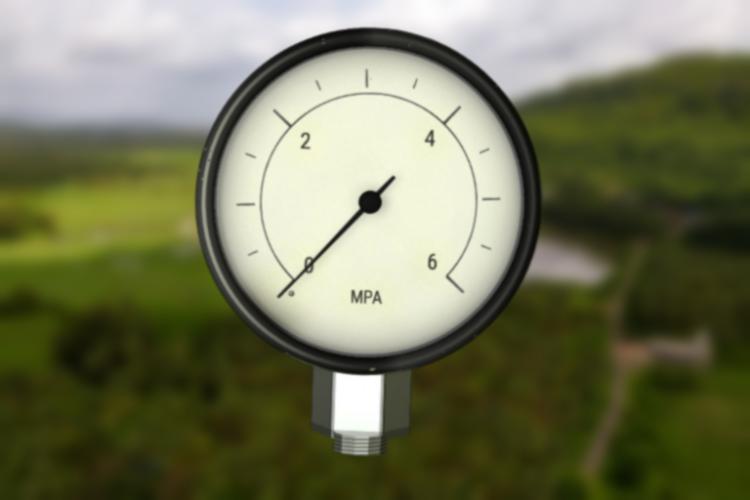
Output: 0 MPa
